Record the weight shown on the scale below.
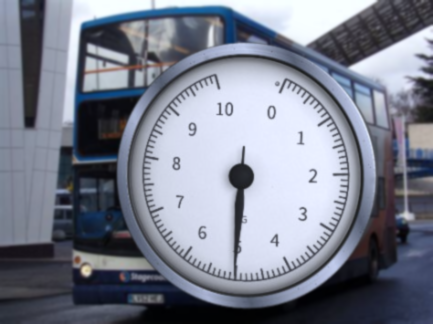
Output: 5 kg
